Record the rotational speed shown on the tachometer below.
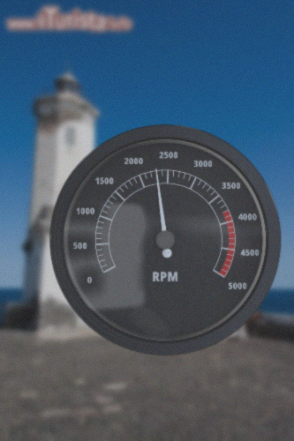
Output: 2300 rpm
